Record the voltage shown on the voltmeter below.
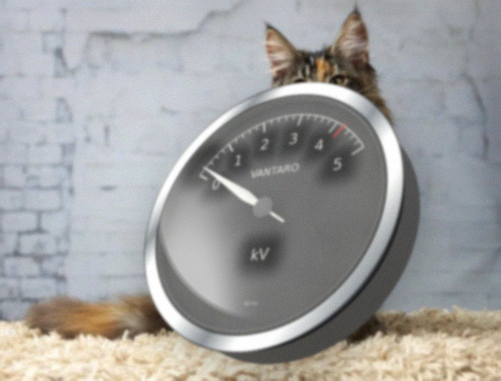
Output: 0.2 kV
